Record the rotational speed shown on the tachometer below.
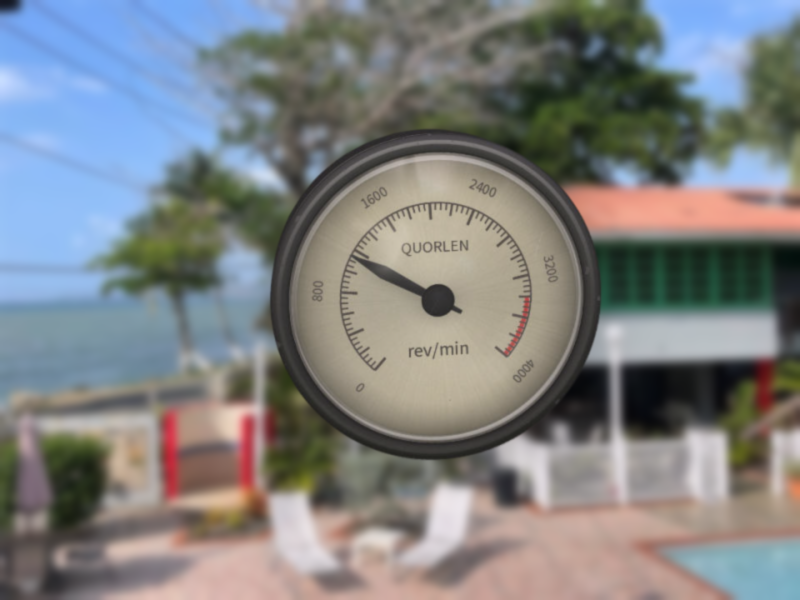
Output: 1150 rpm
